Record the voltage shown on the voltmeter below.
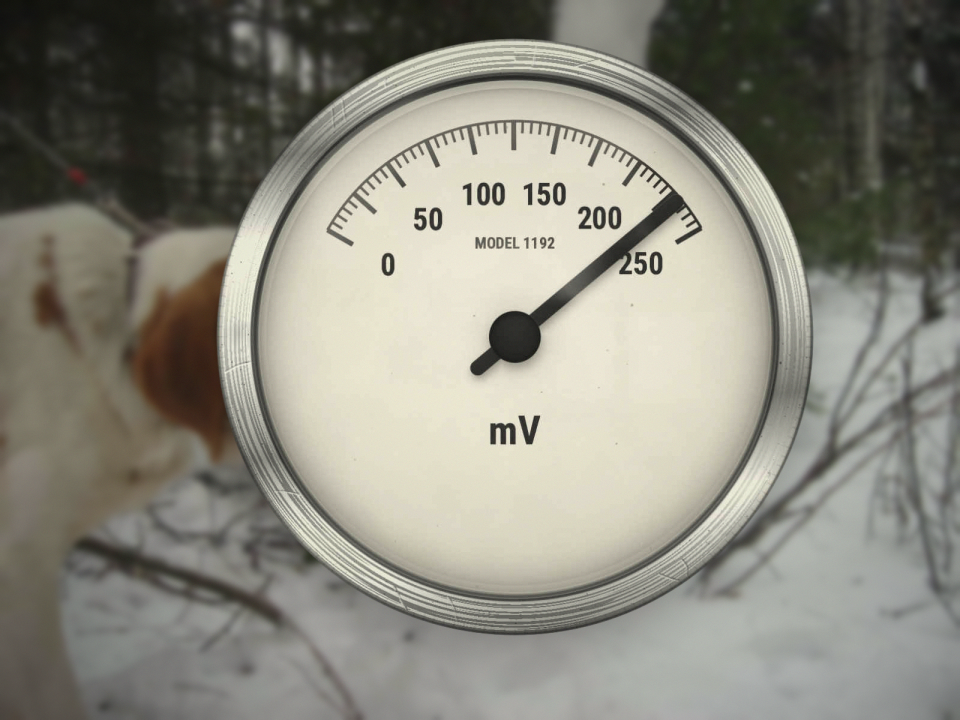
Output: 230 mV
